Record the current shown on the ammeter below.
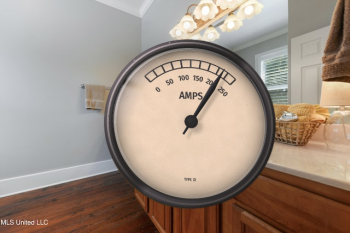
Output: 212.5 A
